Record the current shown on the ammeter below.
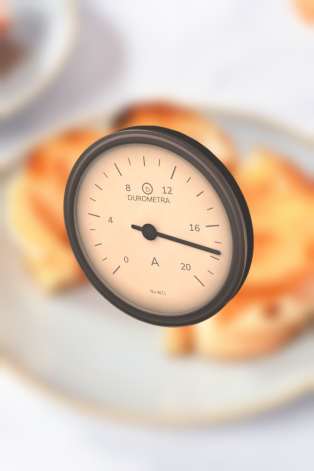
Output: 17.5 A
